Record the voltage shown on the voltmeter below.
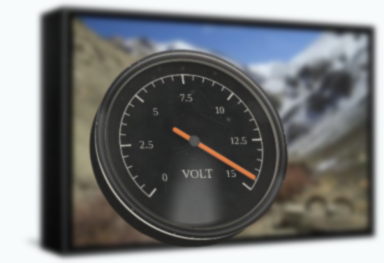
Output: 14.5 V
